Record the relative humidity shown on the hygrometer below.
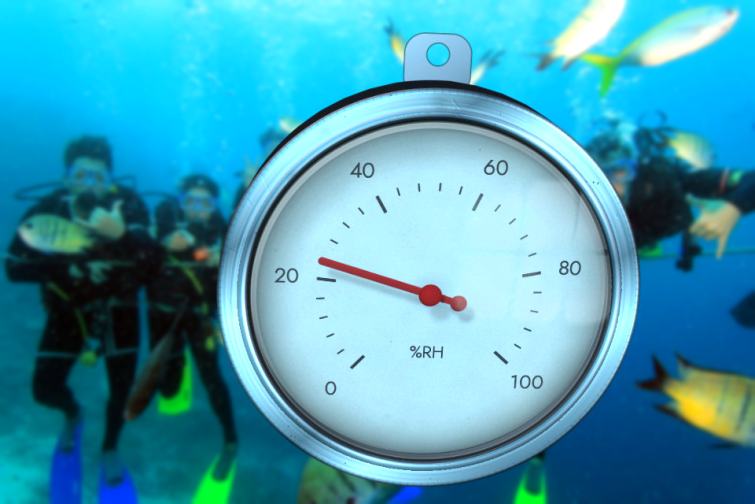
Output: 24 %
